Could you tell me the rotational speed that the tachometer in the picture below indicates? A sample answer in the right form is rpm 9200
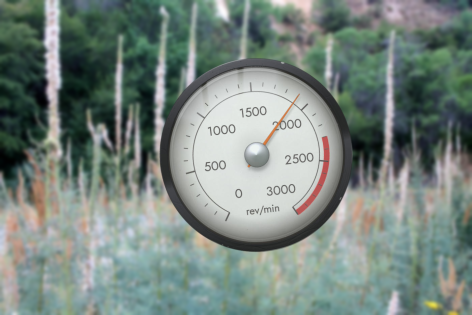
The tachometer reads rpm 1900
